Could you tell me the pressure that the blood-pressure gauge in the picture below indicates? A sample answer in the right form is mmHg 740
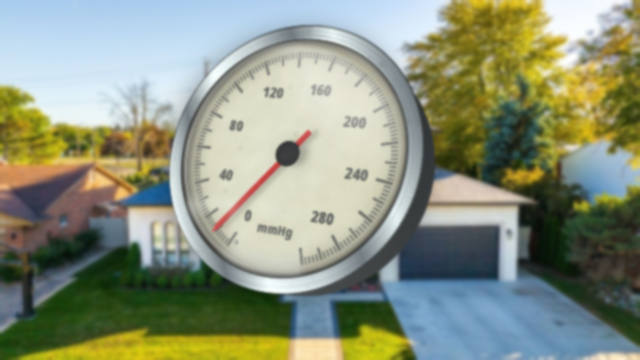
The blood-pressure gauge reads mmHg 10
